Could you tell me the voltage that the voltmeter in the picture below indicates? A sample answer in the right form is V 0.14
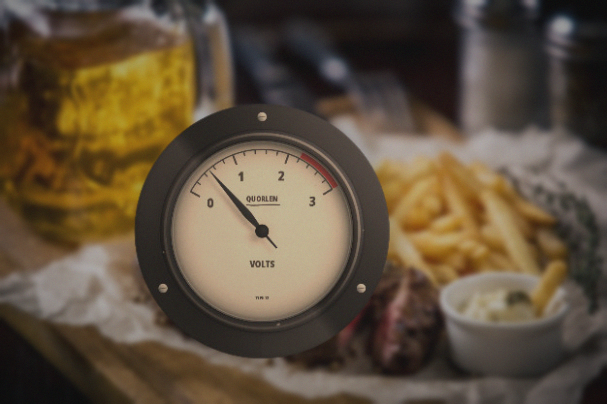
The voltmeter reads V 0.5
